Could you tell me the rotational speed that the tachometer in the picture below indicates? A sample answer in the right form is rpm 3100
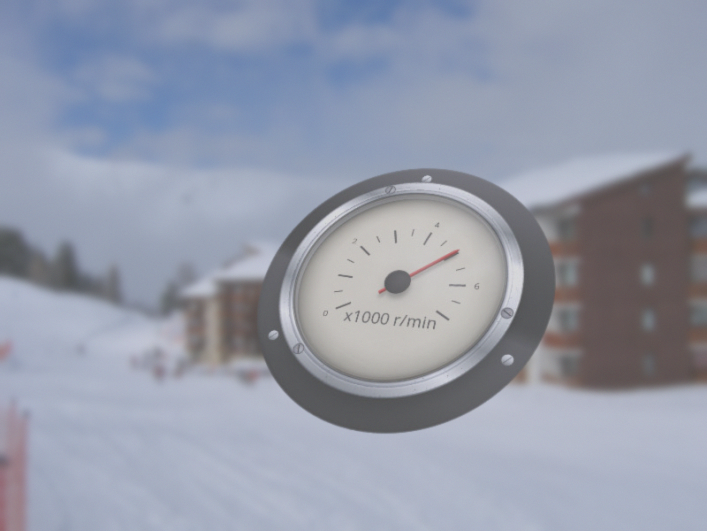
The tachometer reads rpm 5000
